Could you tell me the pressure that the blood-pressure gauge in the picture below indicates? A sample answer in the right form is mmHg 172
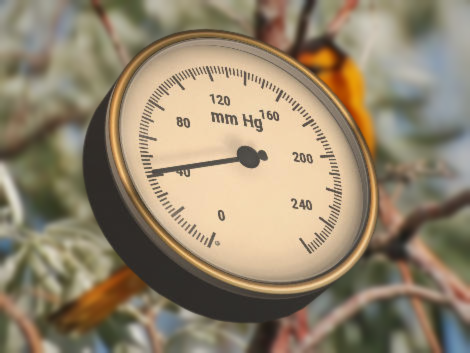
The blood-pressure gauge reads mmHg 40
